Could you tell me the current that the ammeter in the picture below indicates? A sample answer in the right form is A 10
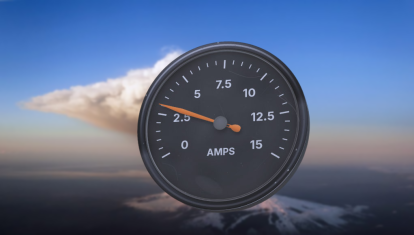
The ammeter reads A 3
